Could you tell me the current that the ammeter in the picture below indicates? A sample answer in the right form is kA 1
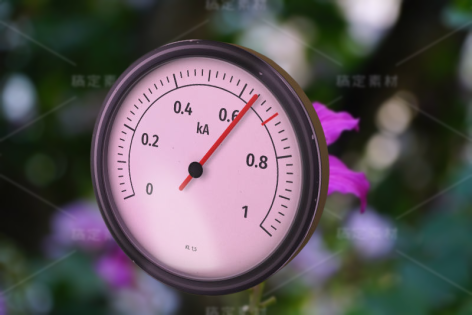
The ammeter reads kA 0.64
